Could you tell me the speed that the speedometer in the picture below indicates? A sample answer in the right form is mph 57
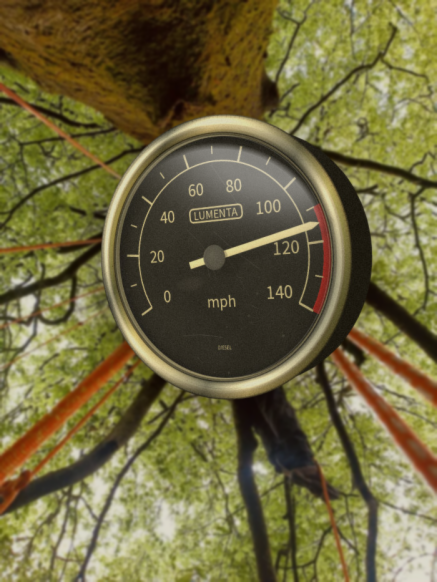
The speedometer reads mph 115
